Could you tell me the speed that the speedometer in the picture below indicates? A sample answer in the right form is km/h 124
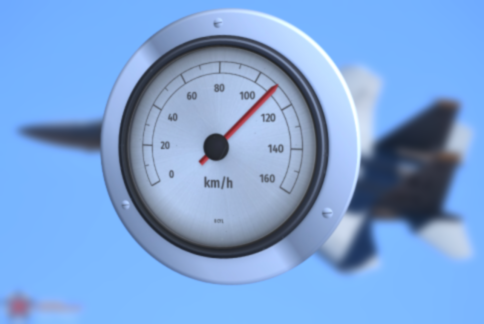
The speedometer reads km/h 110
